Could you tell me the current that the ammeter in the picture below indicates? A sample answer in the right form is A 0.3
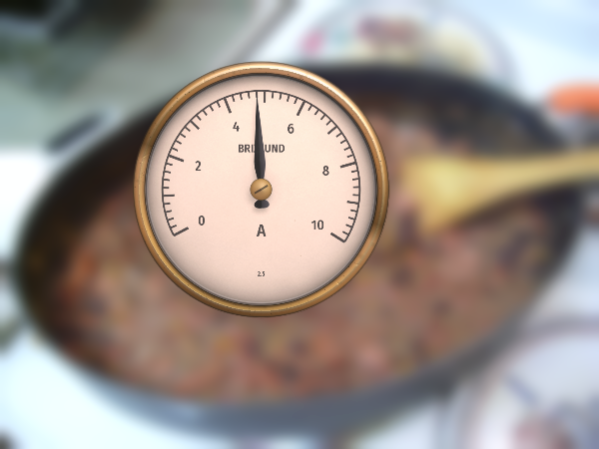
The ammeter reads A 4.8
